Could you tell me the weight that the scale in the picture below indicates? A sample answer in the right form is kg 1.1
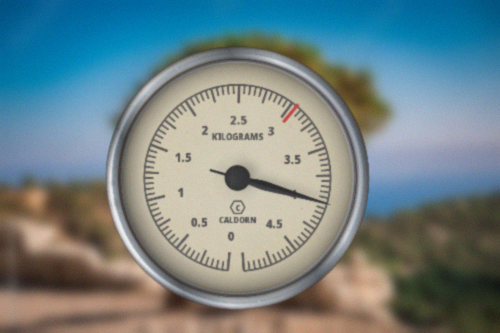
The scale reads kg 4
